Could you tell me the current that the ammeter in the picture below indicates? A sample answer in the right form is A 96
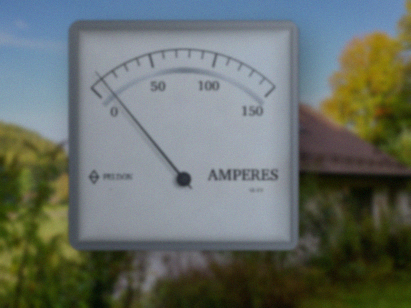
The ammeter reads A 10
